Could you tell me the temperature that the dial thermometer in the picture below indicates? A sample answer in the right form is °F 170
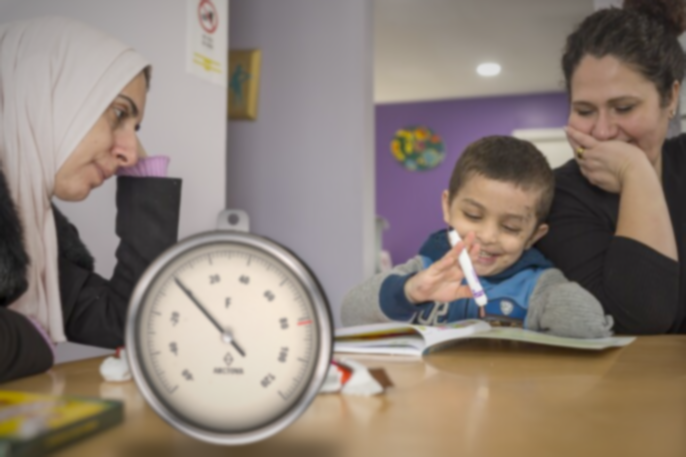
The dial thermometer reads °F 0
